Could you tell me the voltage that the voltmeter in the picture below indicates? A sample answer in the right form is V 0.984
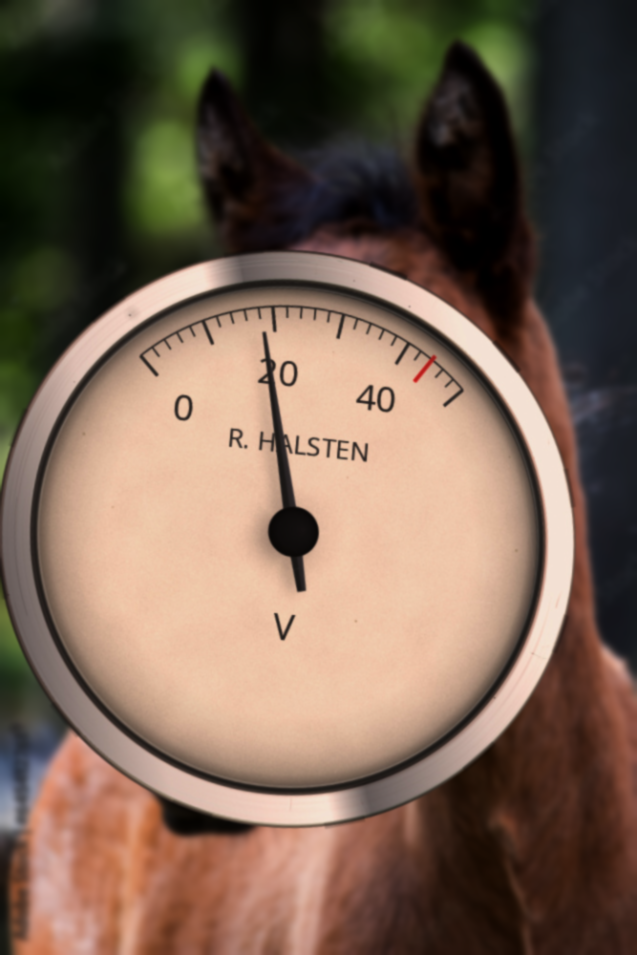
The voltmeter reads V 18
